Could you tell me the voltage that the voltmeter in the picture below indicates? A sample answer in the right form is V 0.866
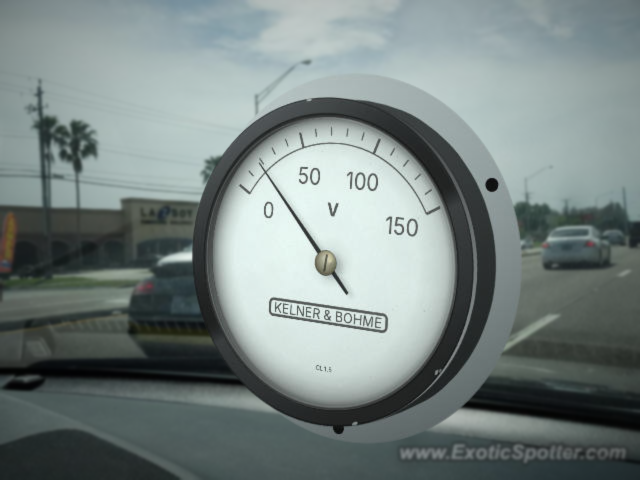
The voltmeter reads V 20
